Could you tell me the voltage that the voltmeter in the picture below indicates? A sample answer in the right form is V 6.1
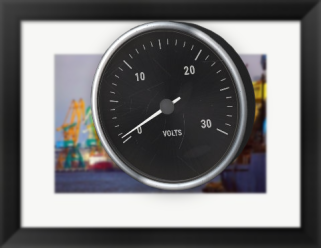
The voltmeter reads V 0.5
